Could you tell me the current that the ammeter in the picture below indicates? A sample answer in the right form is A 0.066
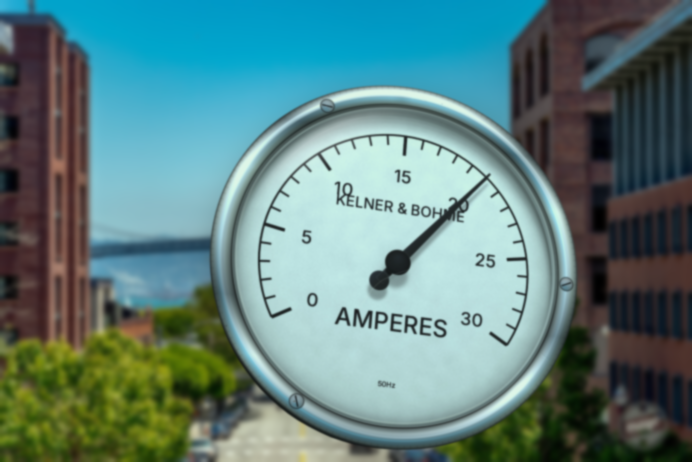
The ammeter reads A 20
